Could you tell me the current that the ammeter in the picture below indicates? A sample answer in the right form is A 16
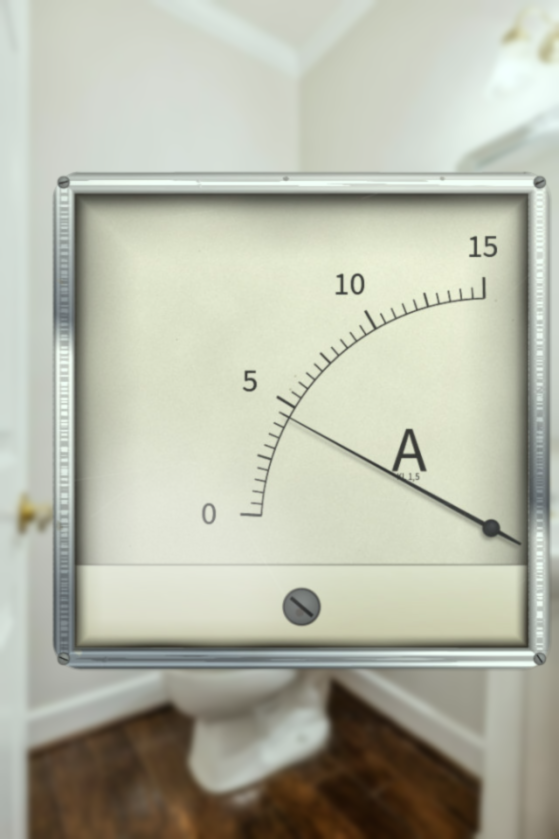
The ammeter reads A 4.5
